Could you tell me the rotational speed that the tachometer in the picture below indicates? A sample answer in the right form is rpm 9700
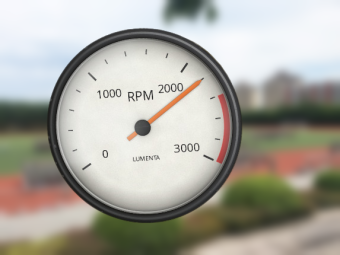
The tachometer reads rpm 2200
